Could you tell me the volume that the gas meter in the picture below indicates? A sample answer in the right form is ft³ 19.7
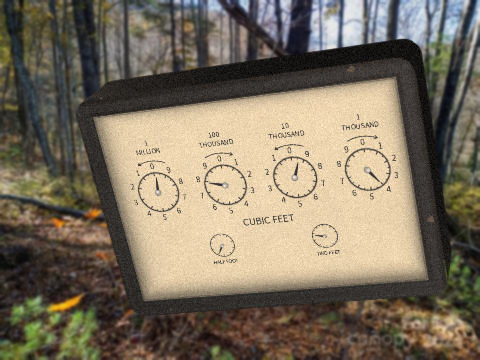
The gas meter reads ft³ 979400
